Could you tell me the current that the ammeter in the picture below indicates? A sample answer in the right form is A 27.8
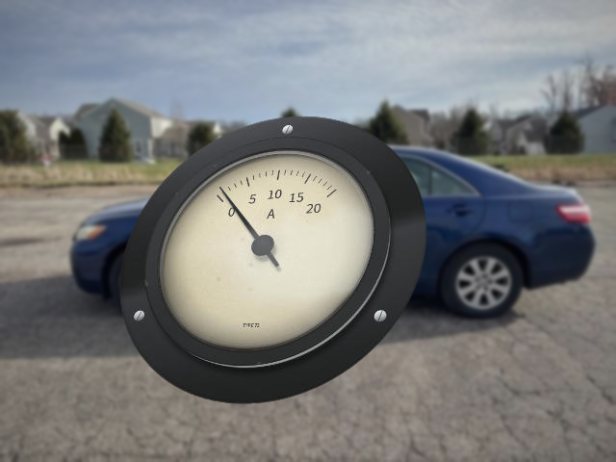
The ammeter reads A 1
